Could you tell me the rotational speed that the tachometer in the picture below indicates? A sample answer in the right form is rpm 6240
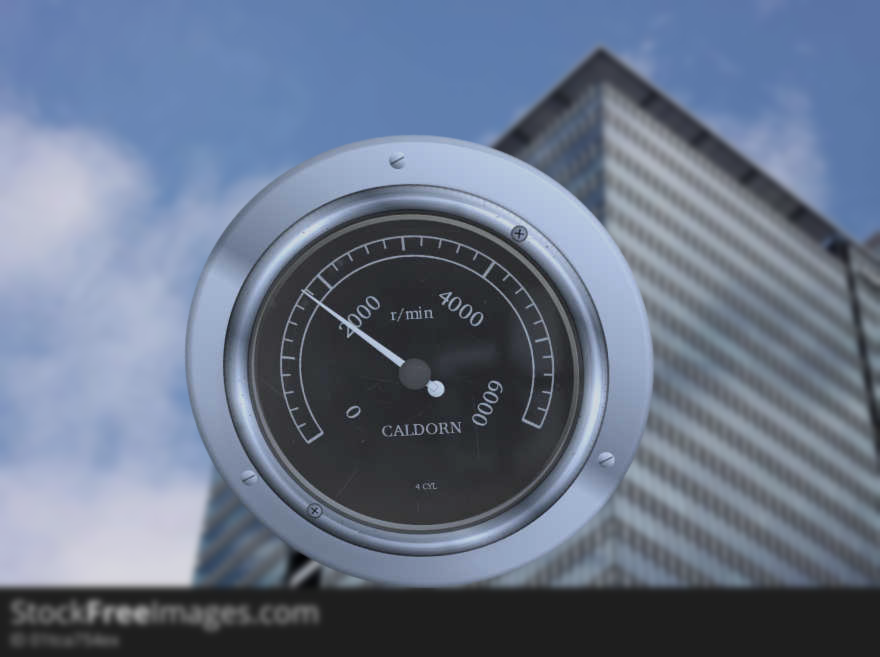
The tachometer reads rpm 1800
